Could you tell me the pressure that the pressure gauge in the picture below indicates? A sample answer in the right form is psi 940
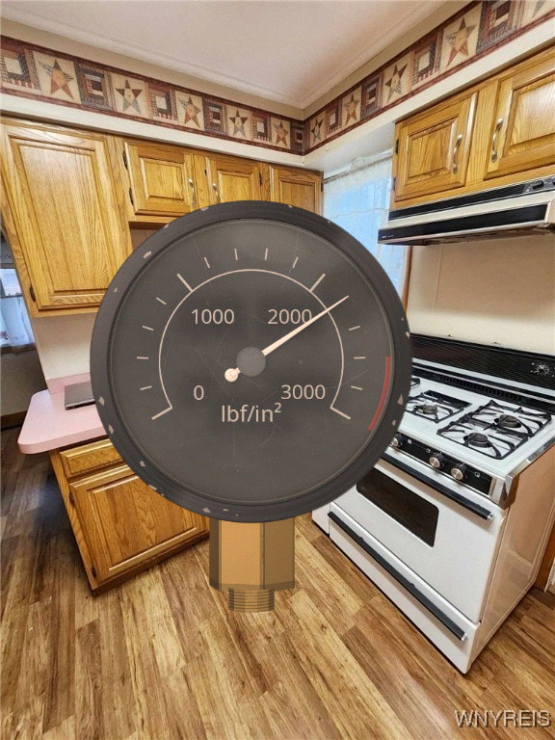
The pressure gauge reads psi 2200
